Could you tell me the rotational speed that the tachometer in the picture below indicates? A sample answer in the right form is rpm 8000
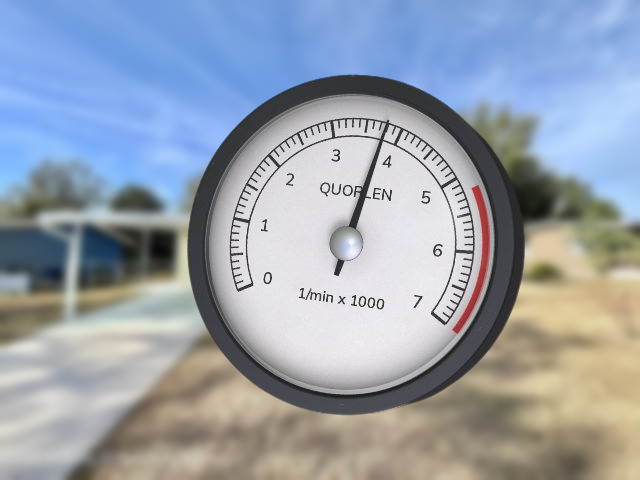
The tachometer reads rpm 3800
